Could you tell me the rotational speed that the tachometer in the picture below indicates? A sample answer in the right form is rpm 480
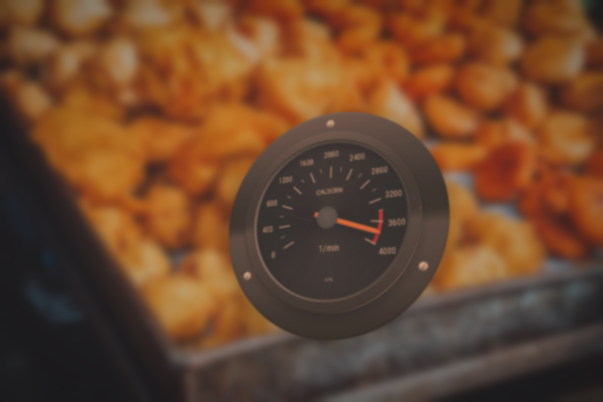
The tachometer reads rpm 3800
